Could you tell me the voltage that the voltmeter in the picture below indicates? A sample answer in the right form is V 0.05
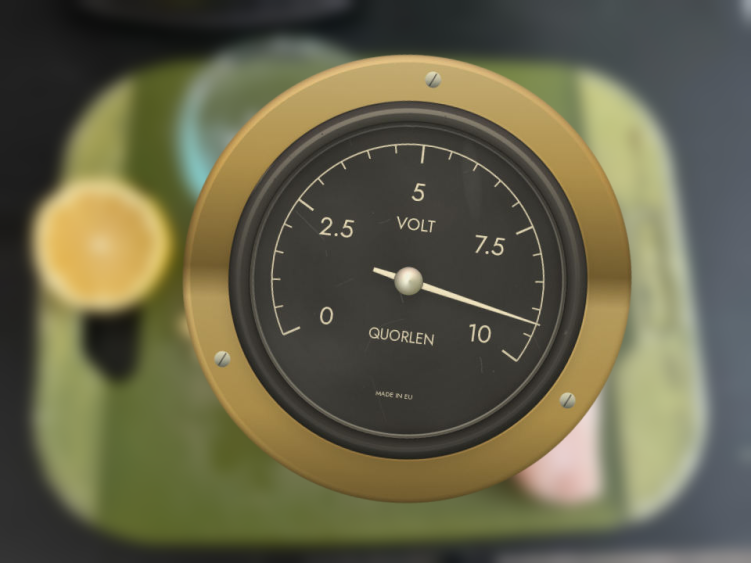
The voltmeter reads V 9.25
